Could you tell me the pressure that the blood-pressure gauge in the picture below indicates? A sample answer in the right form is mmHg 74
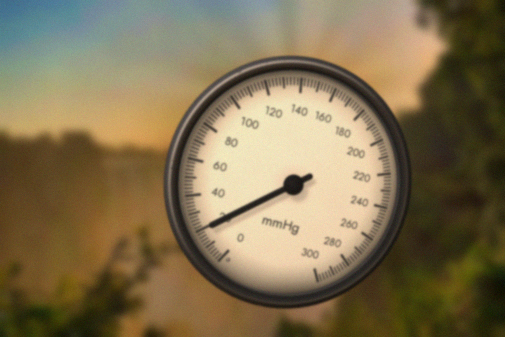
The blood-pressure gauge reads mmHg 20
